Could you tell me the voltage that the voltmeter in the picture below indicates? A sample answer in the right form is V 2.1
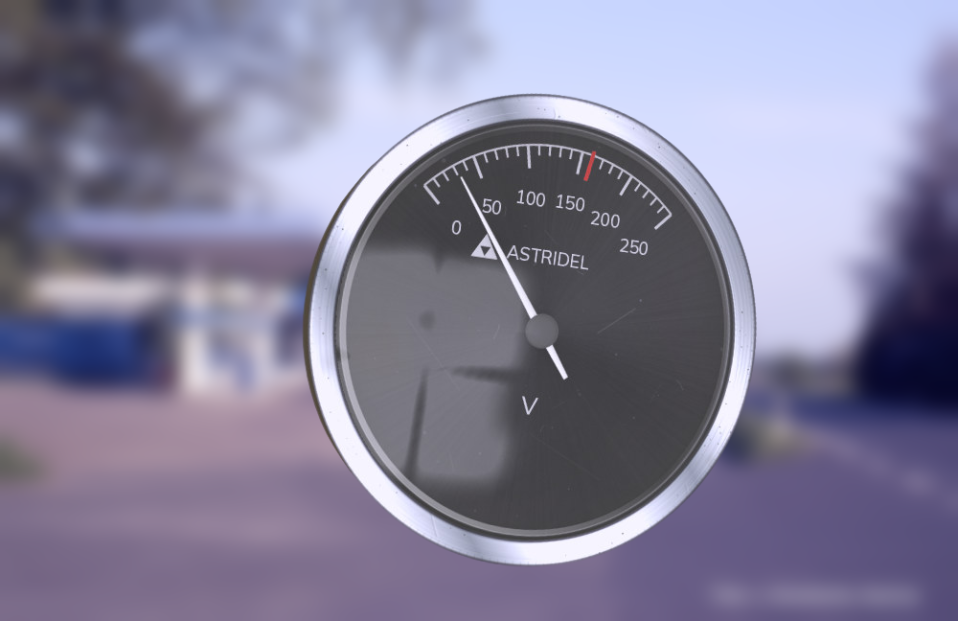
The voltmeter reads V 30
